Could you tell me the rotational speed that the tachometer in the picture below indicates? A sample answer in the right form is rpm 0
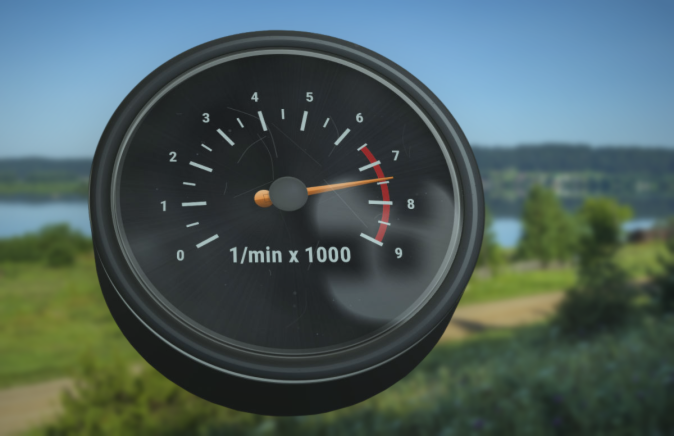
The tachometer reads rpm 7500
